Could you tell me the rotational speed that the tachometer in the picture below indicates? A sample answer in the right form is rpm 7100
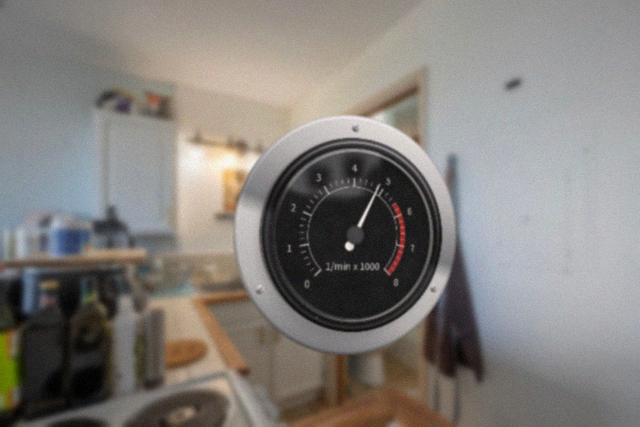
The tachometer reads rpm 4800
